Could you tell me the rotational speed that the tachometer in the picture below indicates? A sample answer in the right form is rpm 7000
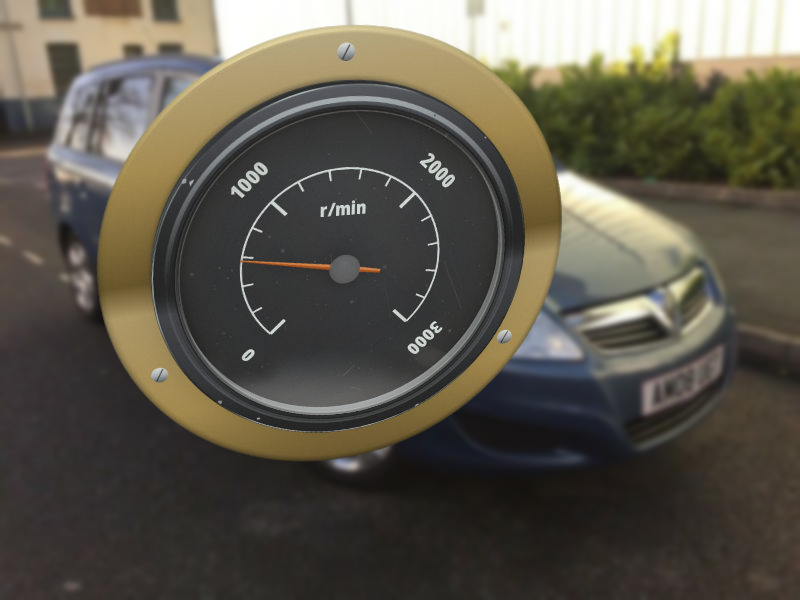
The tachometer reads rpm 600
